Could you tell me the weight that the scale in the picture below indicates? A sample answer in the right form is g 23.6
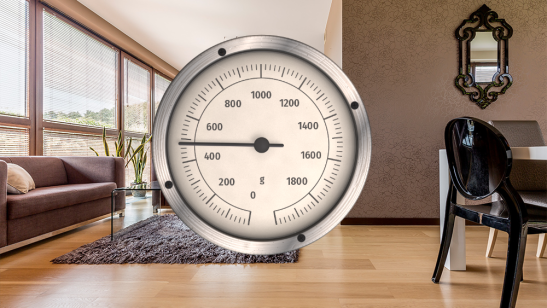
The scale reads g 480
